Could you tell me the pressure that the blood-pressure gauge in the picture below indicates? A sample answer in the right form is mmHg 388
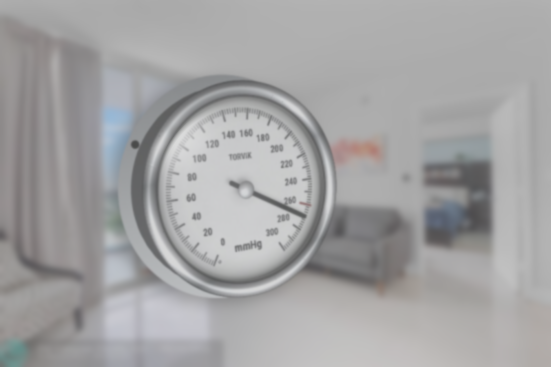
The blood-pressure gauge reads mmHg 270
